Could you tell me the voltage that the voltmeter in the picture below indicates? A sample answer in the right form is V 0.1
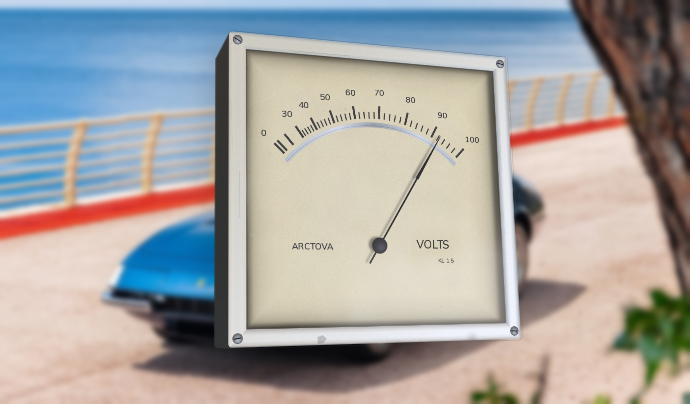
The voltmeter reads V 92
